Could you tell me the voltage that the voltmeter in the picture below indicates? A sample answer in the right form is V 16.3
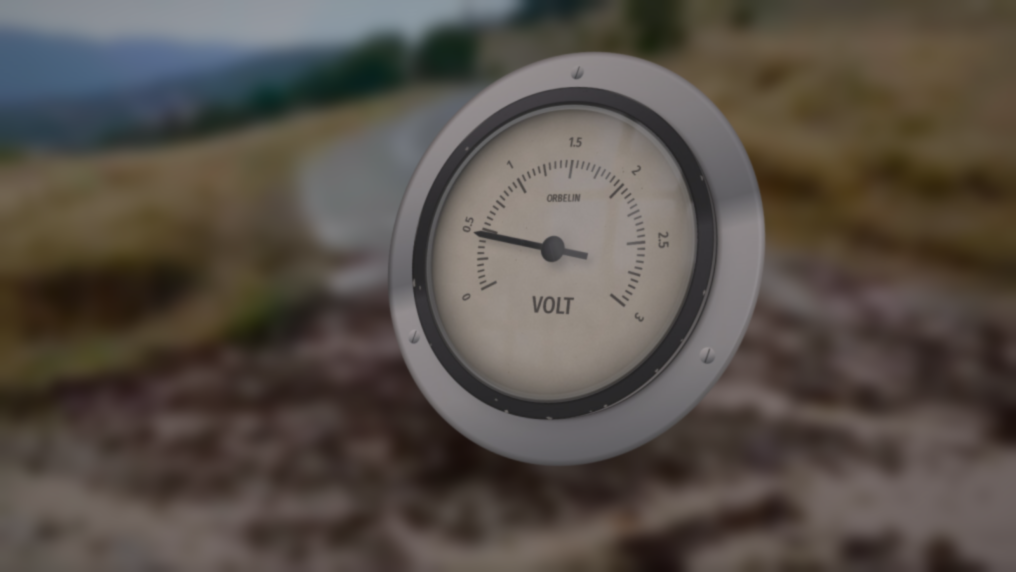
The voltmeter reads V 0.45
